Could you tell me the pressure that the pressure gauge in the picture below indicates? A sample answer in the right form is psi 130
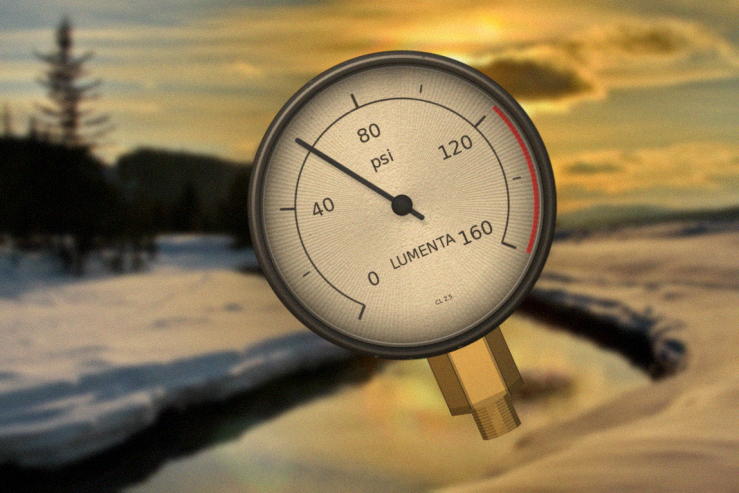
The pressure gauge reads psi 60
